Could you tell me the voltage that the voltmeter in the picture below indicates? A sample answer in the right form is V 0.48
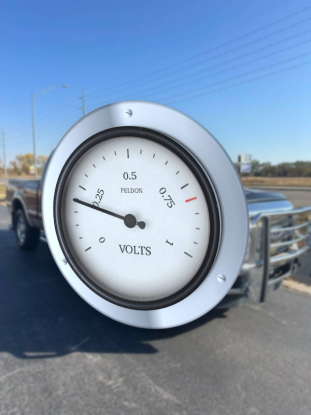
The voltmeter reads V 0.2
